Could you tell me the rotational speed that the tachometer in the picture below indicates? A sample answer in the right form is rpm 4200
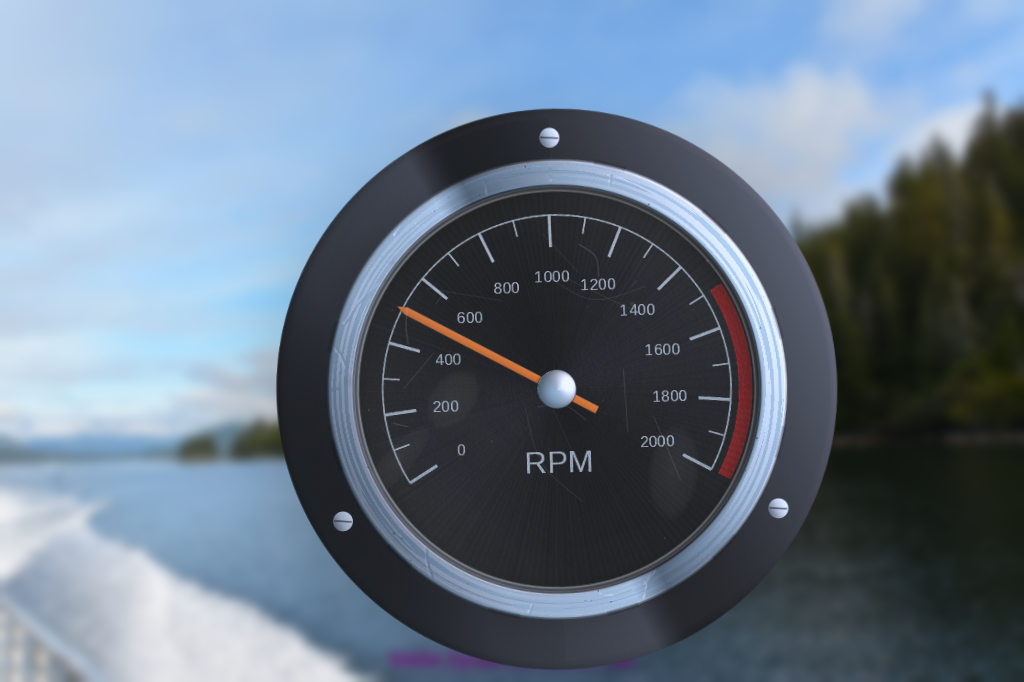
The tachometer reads rpm 500
